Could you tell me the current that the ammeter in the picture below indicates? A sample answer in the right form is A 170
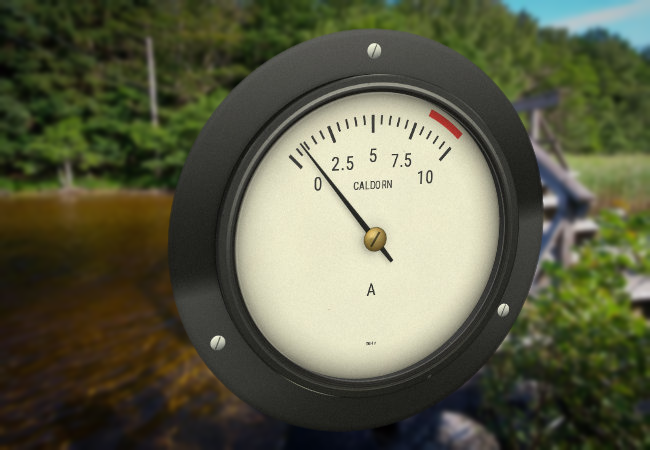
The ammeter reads A 0.75
